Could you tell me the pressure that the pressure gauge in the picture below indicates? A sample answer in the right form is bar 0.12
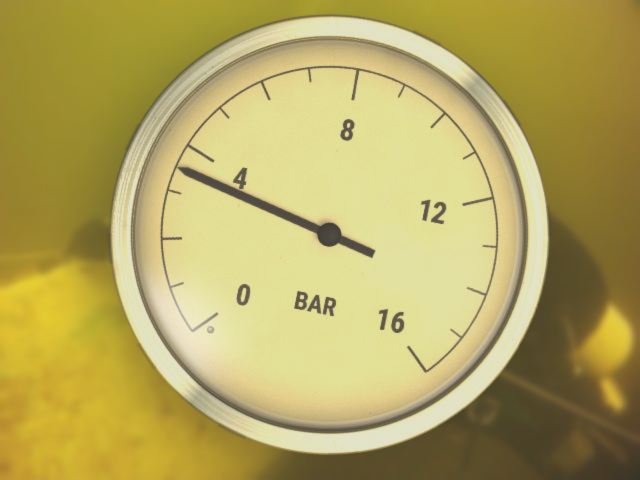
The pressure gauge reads bar 3.5
